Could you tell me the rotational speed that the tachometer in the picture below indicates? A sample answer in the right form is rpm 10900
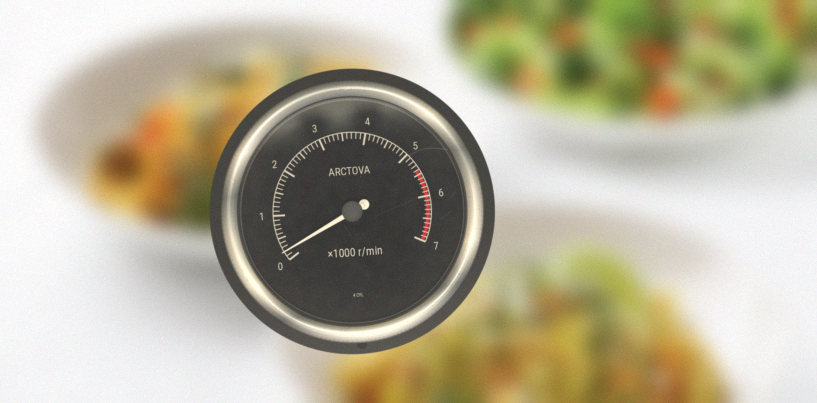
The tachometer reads rpm 200
